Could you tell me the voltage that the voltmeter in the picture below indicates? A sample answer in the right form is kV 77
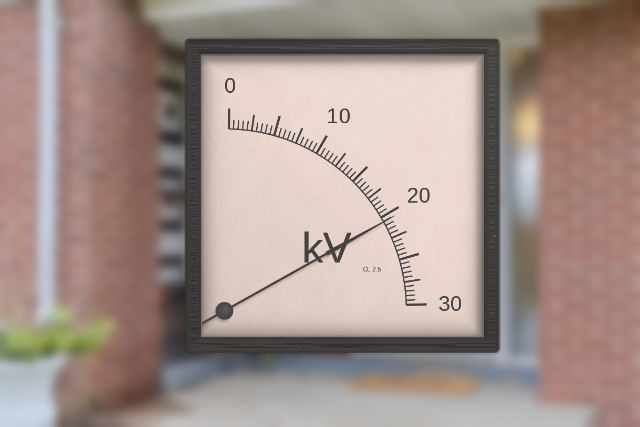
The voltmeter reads kV 20.5
